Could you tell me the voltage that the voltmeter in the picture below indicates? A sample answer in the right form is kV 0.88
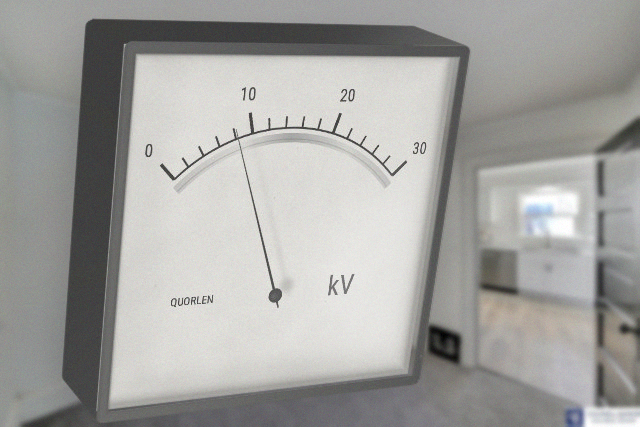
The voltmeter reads kV 8
